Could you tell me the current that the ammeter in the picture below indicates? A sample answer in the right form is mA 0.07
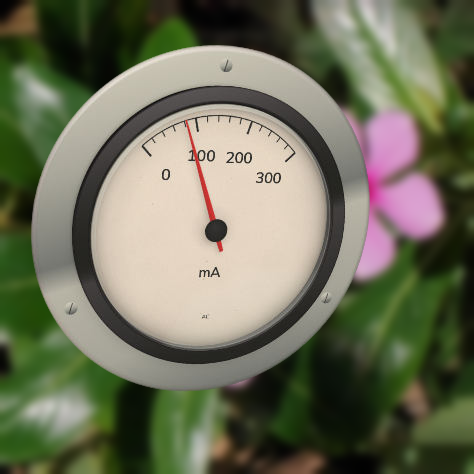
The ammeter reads mA 80
